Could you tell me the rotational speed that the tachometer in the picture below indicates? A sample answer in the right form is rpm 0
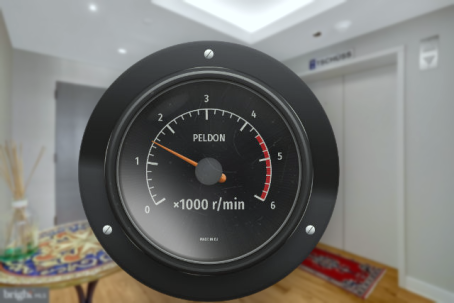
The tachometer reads rpm 1500
